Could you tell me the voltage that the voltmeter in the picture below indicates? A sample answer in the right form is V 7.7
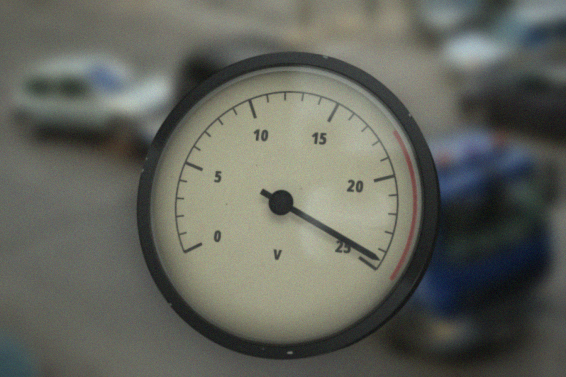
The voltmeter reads V 24.5
